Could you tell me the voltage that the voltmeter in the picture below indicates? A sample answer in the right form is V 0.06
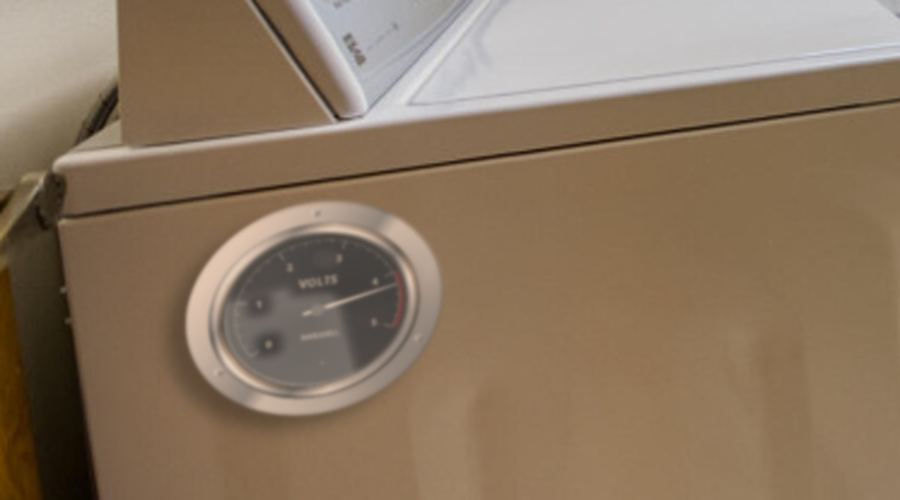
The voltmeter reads V 4.2
